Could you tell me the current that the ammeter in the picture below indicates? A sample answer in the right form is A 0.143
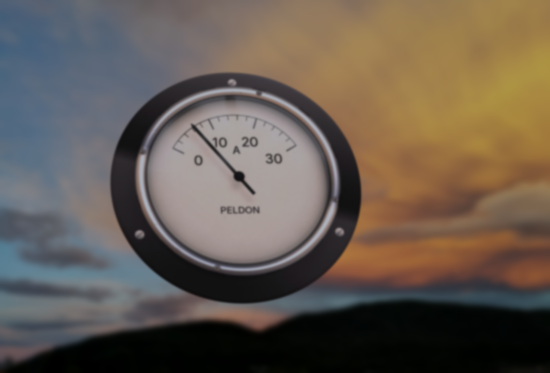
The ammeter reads A 6
